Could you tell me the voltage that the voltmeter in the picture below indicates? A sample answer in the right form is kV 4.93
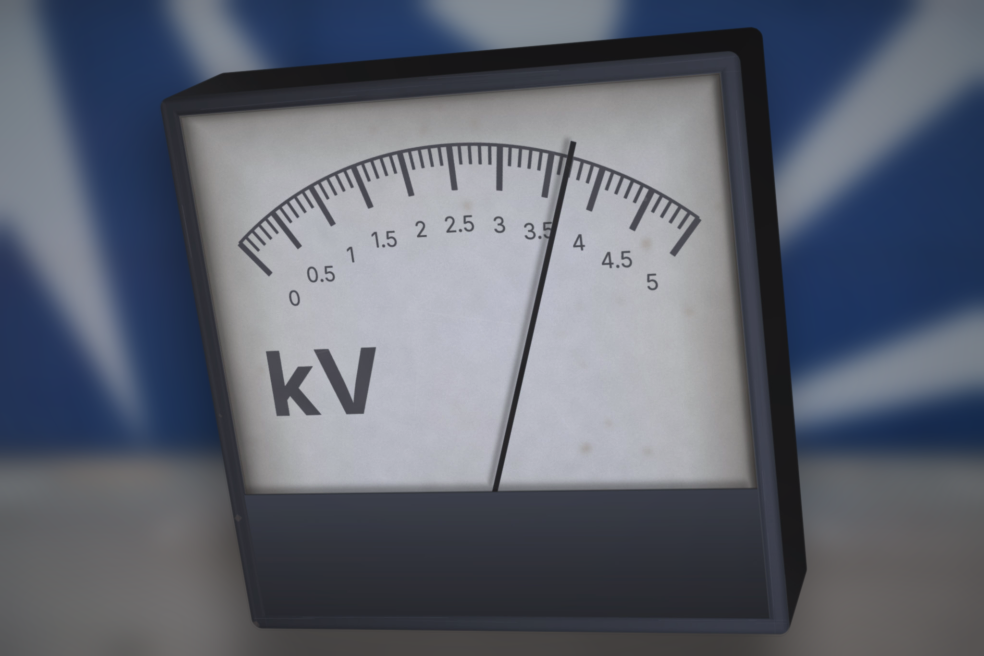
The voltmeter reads kV 3.7
